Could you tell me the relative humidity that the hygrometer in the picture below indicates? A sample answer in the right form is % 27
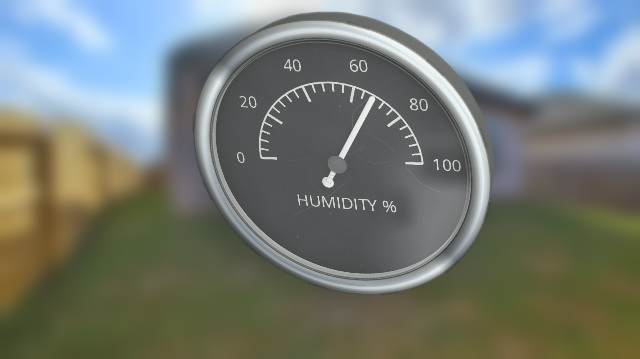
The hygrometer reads % 68
